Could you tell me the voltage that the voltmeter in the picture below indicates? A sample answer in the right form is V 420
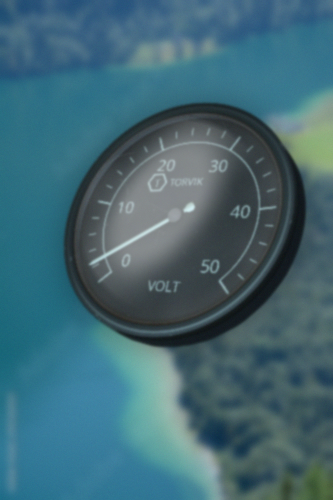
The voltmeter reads V 2
